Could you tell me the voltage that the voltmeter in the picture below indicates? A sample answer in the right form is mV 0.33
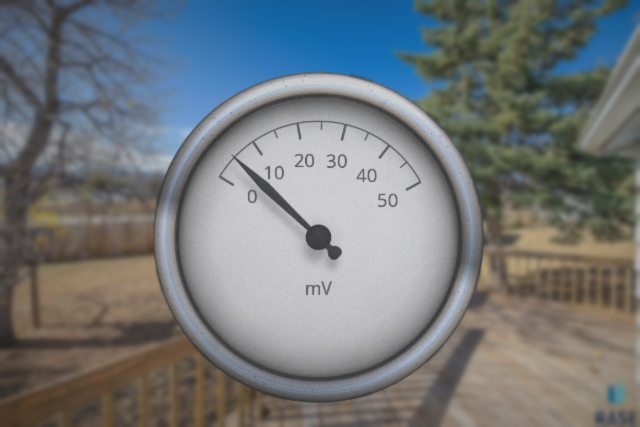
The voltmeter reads mV 5
